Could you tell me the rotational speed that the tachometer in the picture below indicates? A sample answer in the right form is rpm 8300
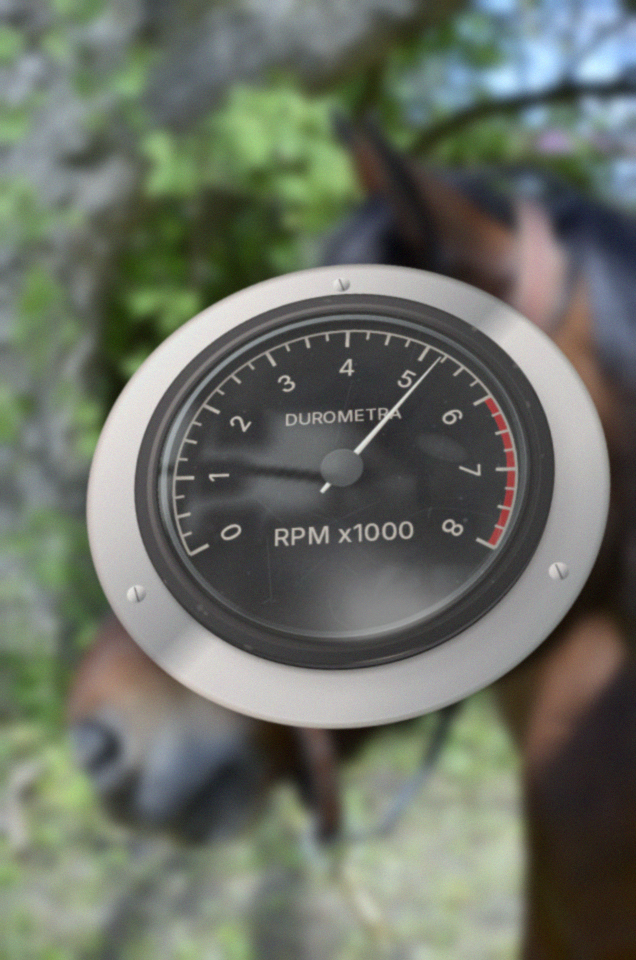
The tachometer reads rpm 5250
